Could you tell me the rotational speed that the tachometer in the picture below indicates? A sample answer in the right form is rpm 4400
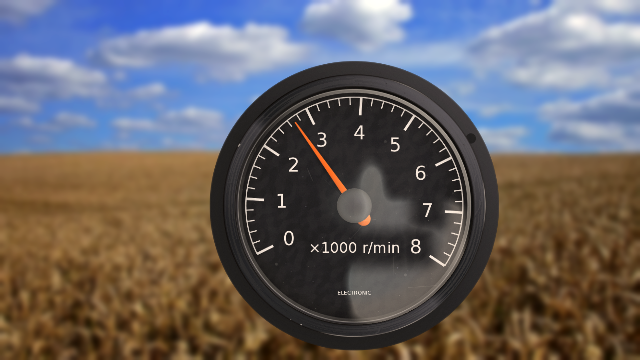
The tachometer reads rpm 2700
